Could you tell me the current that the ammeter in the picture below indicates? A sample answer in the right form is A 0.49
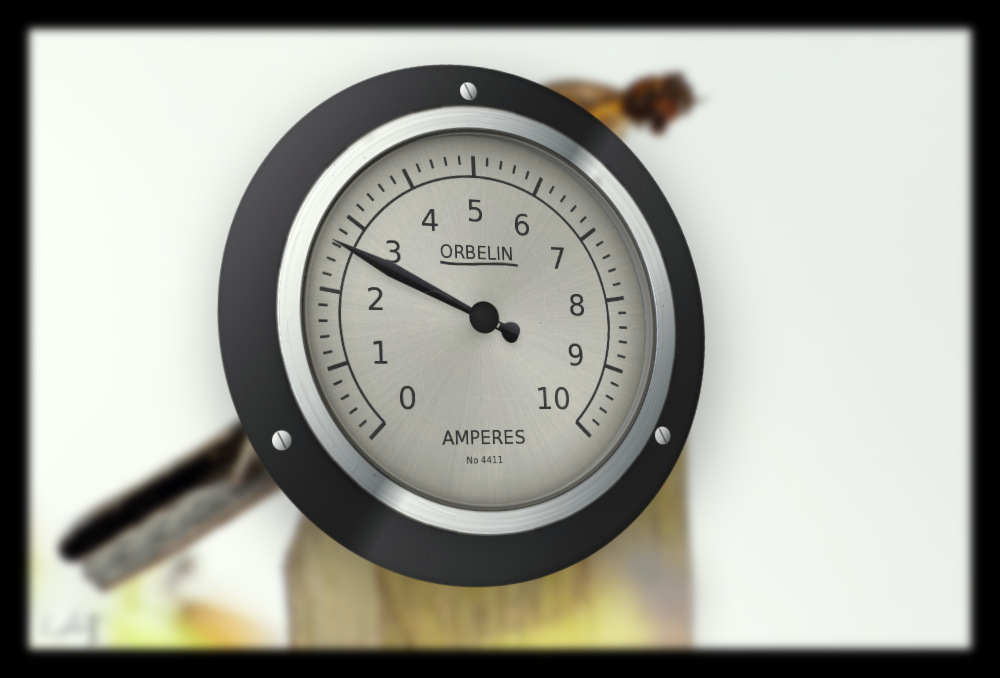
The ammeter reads A 2.6
